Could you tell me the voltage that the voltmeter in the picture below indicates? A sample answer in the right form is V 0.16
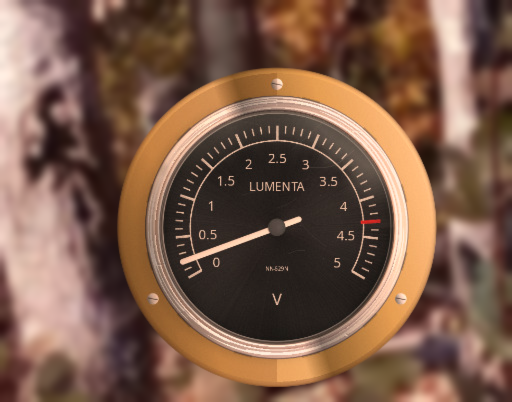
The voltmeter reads V 0.2
